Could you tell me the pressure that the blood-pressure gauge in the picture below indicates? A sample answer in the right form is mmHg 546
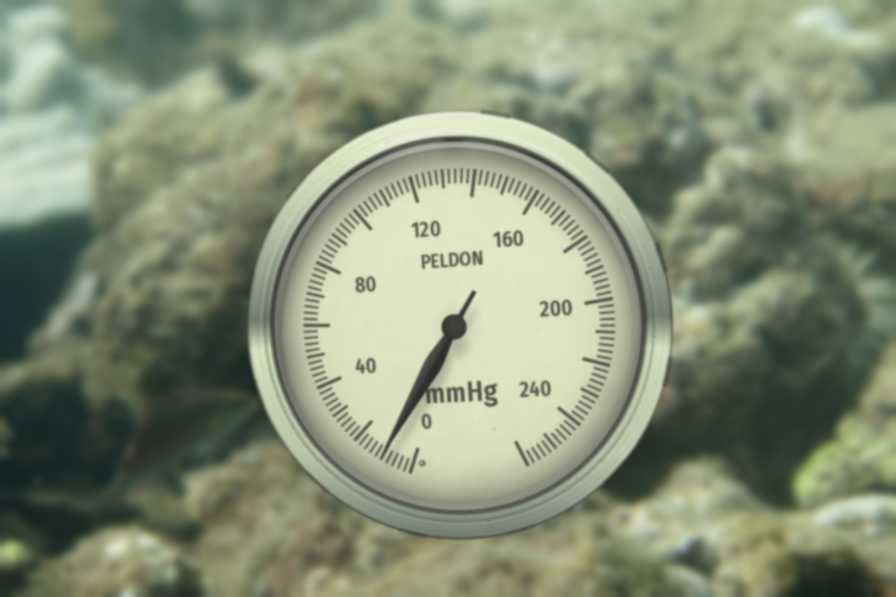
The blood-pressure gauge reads mmHg 10
